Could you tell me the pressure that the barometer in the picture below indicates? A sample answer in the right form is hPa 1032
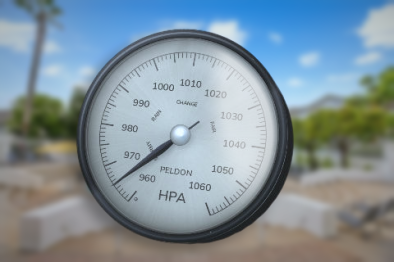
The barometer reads hPa 965
